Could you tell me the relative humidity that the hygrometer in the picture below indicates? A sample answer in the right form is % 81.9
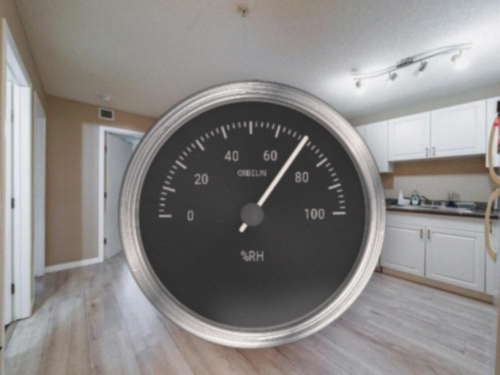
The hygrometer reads % 70
